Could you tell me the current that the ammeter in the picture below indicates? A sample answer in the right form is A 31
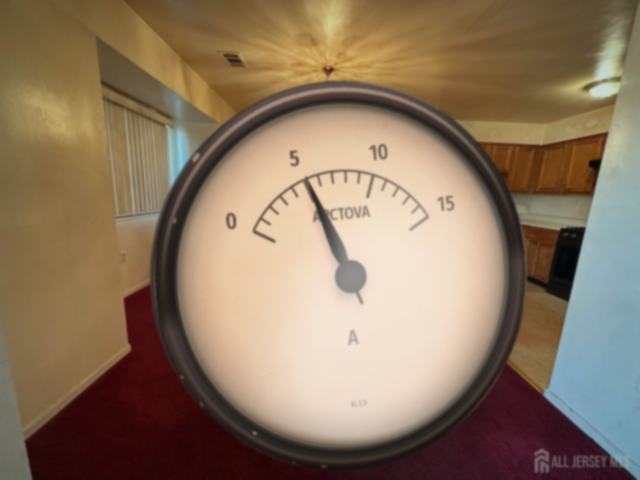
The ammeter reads A 5
